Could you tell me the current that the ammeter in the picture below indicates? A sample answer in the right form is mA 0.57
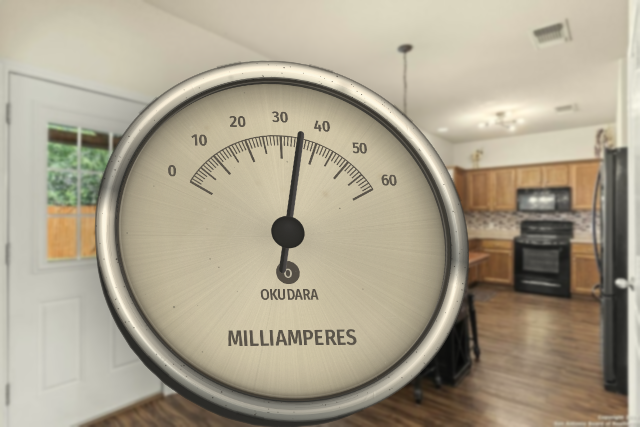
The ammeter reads mA 35
